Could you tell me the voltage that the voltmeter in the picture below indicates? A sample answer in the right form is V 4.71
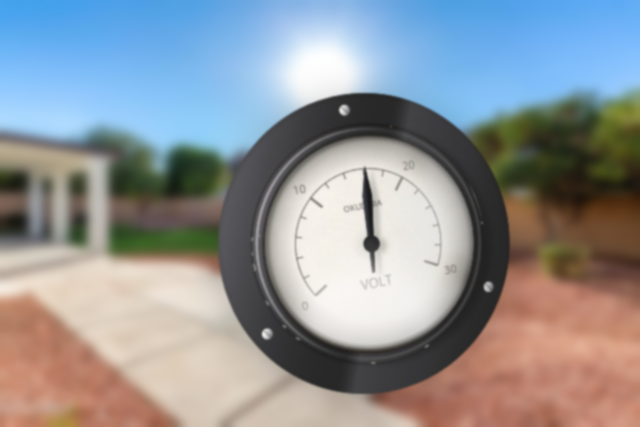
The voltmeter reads V 16
